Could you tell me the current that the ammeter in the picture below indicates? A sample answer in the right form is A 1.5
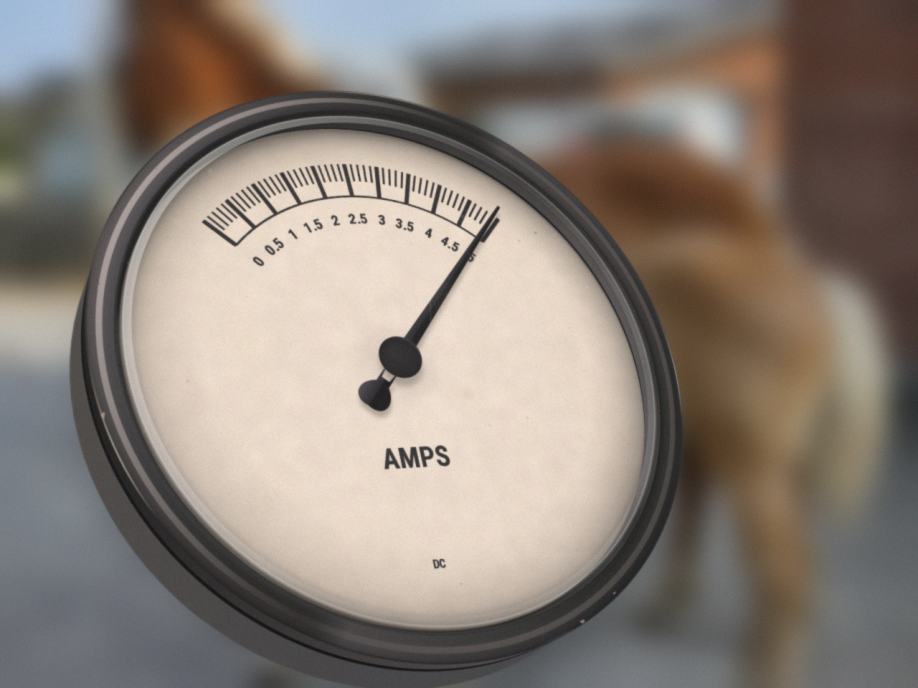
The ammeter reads A 4.9
